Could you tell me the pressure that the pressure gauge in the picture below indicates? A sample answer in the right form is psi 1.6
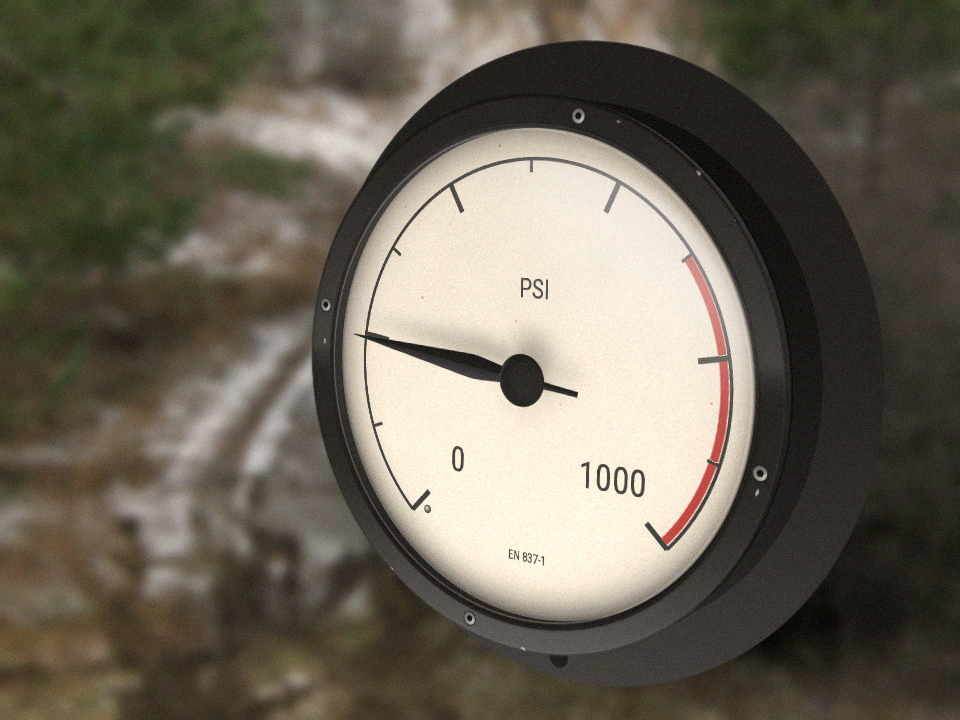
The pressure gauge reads psi 200
